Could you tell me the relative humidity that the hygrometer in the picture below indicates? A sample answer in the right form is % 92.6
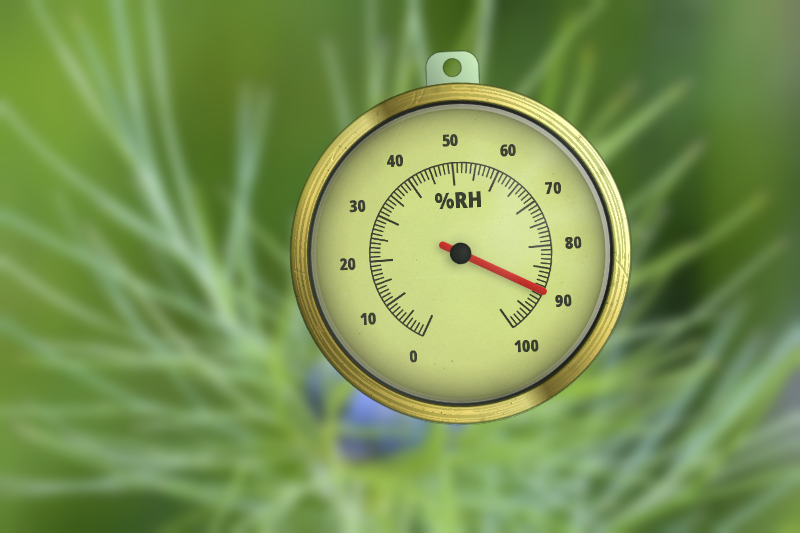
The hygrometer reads % 90
